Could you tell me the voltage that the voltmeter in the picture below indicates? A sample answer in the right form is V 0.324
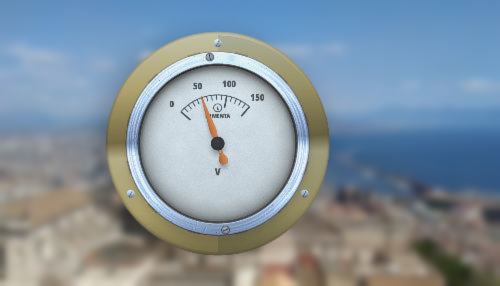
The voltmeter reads V 50
